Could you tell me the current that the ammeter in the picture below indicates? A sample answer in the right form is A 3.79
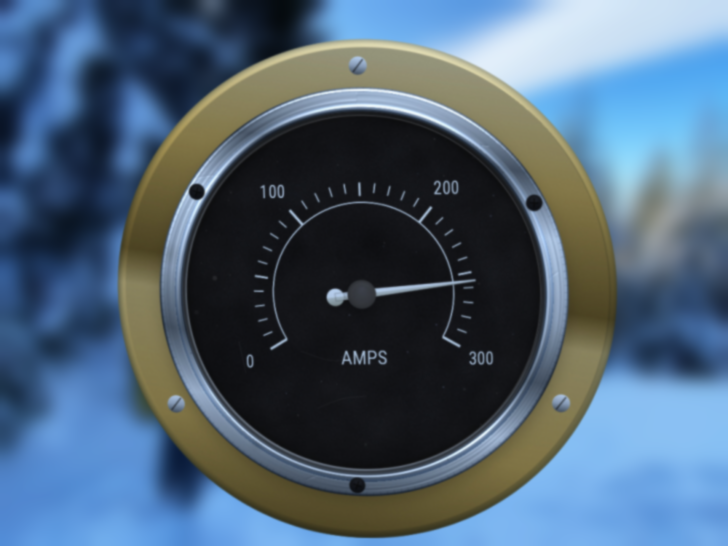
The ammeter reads A 255
